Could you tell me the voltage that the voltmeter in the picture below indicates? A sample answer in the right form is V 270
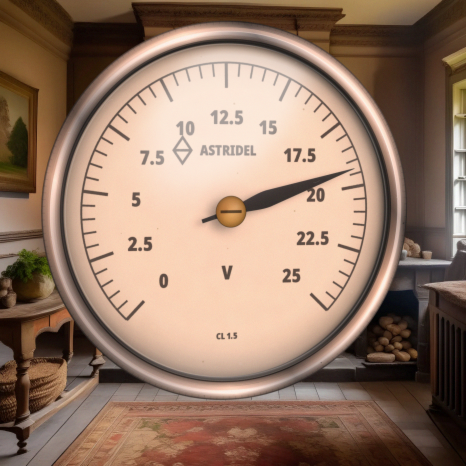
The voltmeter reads V 19.25
